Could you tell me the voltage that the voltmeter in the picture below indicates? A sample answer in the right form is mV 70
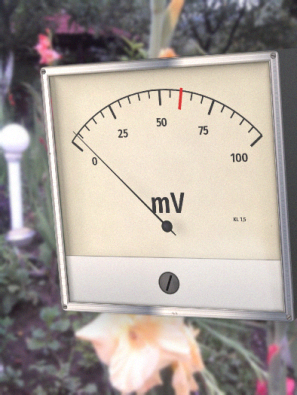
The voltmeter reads mV 5
